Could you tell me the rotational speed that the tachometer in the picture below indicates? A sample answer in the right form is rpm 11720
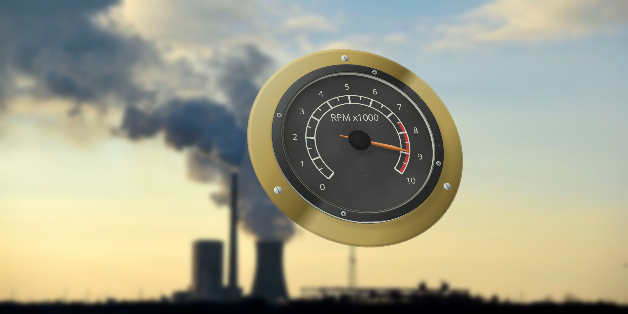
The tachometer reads rpm 9000
